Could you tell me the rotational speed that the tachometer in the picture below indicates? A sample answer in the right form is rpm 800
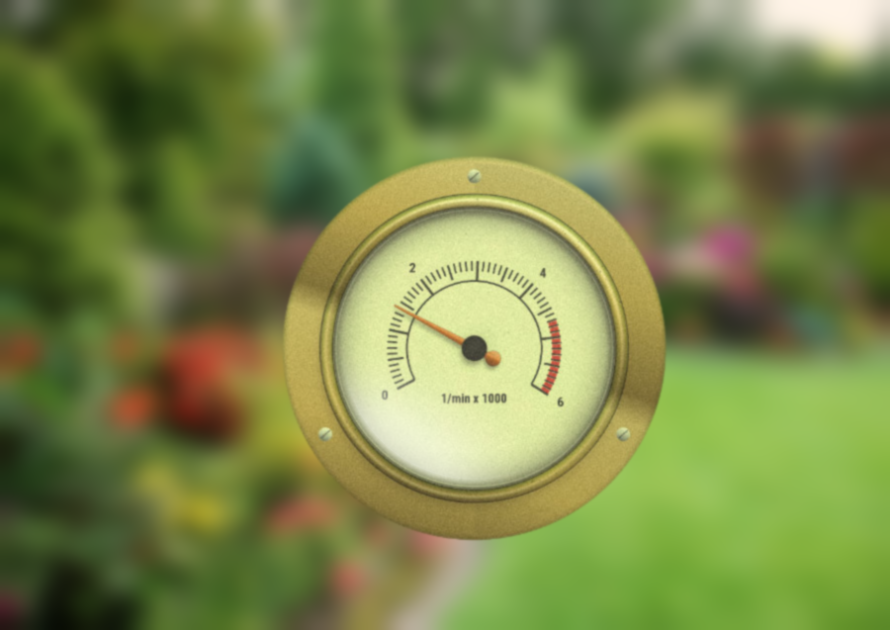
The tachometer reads rpm 1400
